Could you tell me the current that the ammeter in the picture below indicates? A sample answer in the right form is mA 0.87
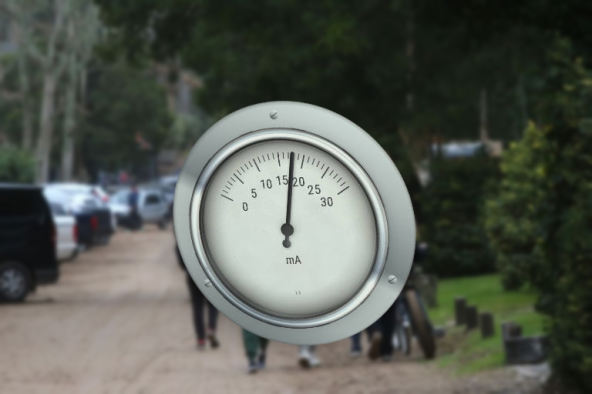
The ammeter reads mA 18
